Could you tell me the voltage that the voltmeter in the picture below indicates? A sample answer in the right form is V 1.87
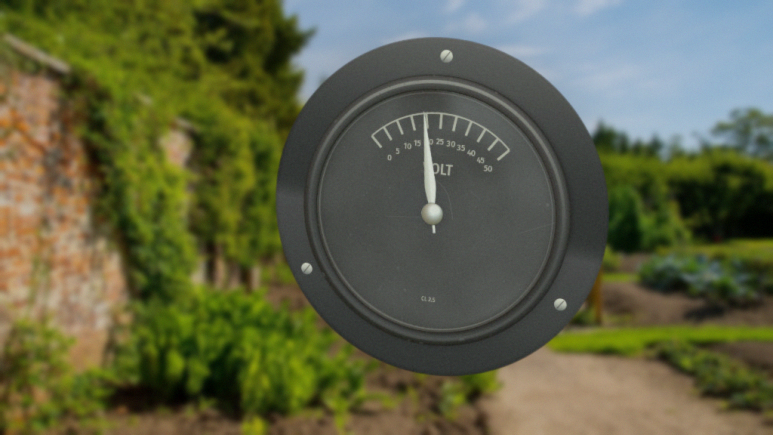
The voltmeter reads V 20
